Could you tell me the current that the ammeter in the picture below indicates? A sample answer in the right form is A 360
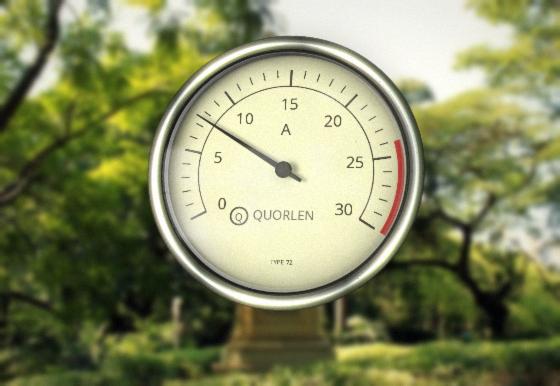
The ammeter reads A 7.5
